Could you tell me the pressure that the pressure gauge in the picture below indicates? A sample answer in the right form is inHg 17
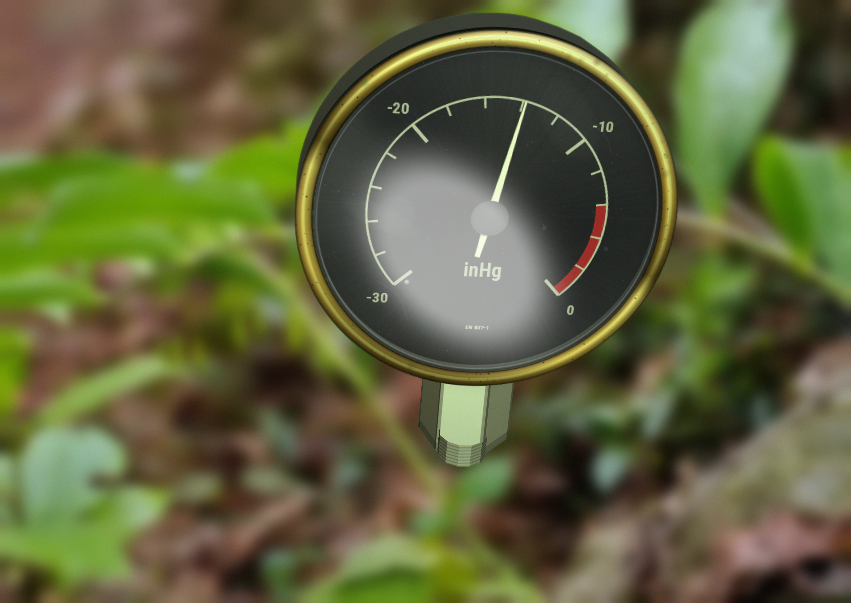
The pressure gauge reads inHg -14
